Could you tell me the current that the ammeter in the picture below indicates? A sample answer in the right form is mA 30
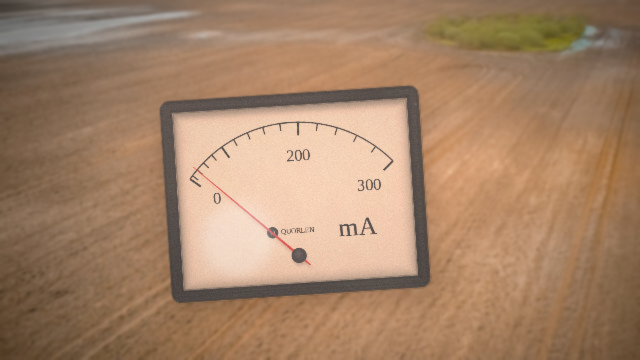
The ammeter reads mA 40
